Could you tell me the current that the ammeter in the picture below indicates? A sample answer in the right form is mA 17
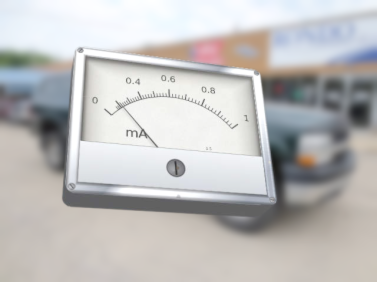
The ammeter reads mA 0.2
